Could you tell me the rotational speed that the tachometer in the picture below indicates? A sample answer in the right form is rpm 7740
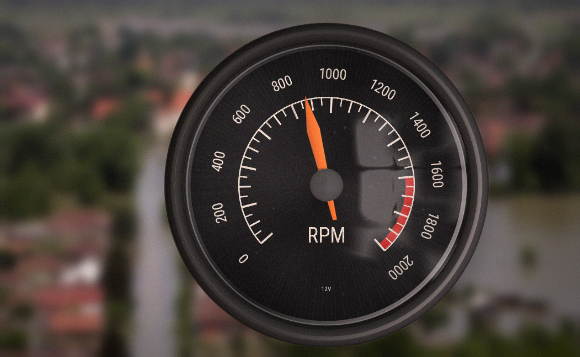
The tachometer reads rpm 875
